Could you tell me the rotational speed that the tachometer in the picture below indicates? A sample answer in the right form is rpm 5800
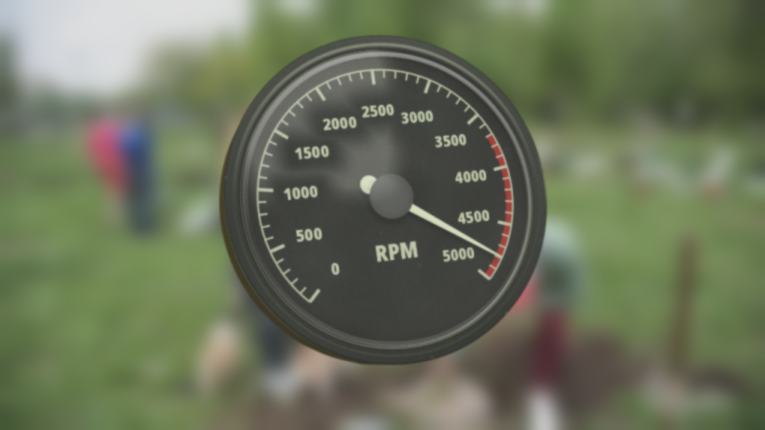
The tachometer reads rpm 4800
